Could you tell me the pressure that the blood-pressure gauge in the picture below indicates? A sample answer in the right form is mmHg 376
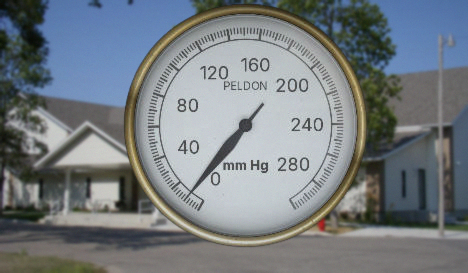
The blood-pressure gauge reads mmHg 10
